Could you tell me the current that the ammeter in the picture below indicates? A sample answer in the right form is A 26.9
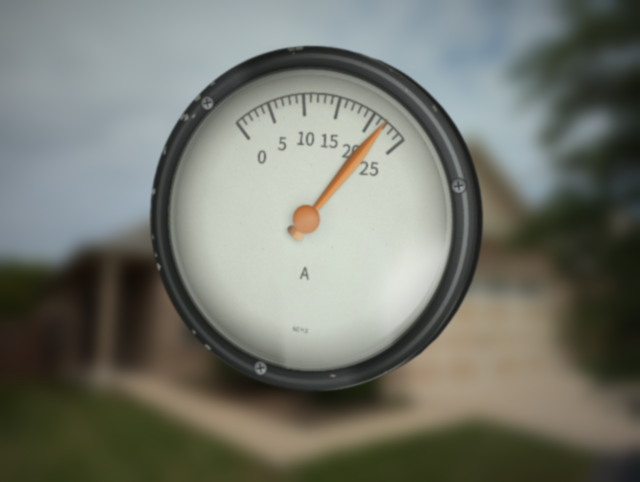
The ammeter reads A 22
